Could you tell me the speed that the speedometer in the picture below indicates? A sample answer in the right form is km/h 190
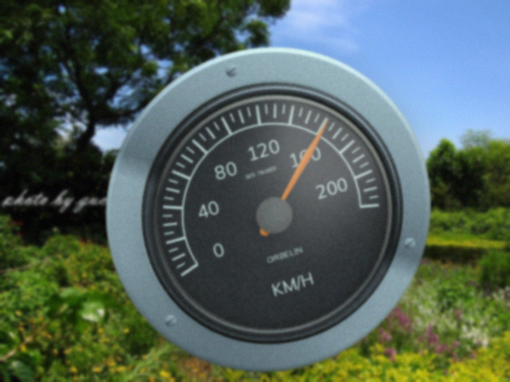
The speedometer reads km/h 160
